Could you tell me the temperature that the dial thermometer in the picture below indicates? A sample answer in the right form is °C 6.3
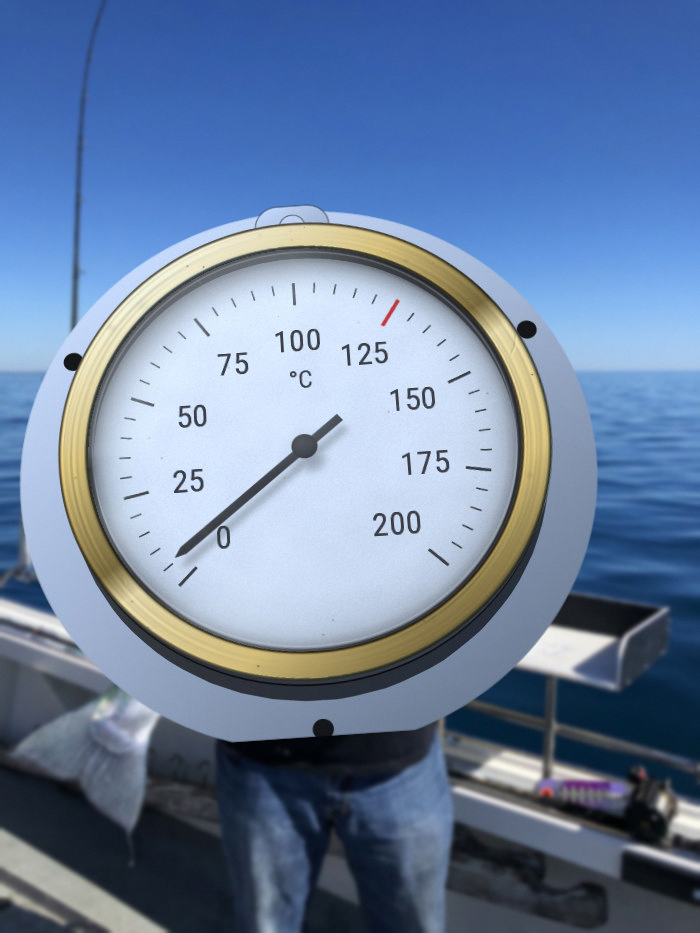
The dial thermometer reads °C 5
